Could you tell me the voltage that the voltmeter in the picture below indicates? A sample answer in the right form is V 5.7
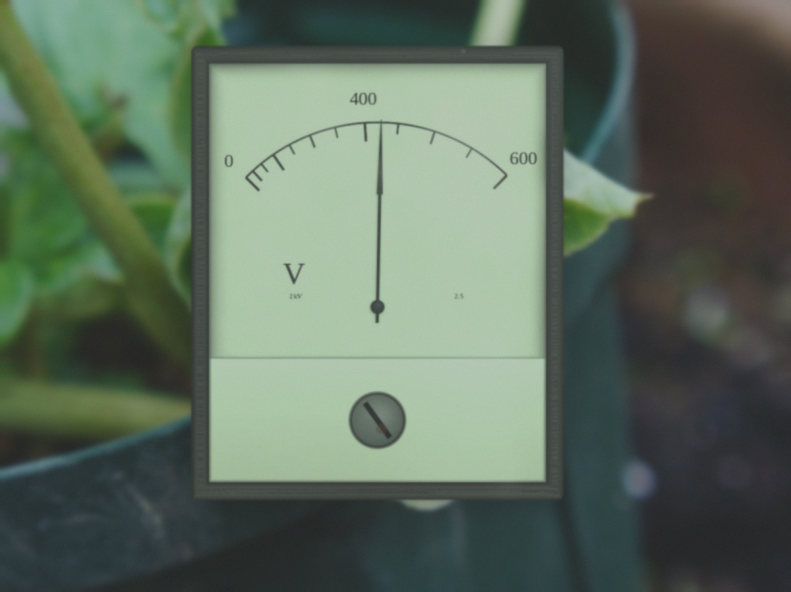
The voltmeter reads V 425
